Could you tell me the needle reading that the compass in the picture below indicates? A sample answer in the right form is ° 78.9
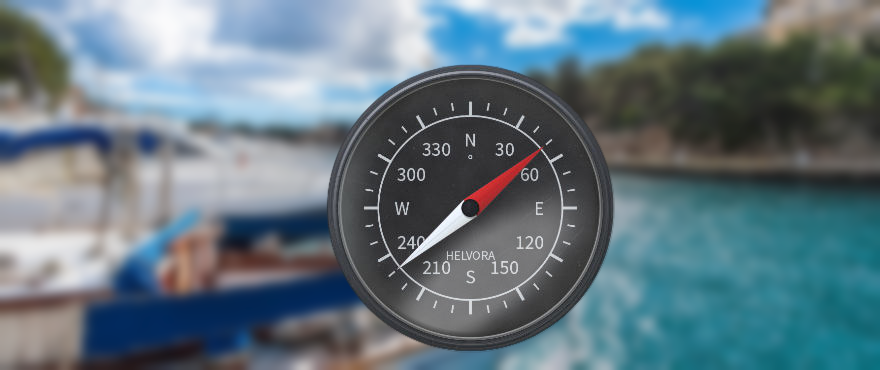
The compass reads ° 50
